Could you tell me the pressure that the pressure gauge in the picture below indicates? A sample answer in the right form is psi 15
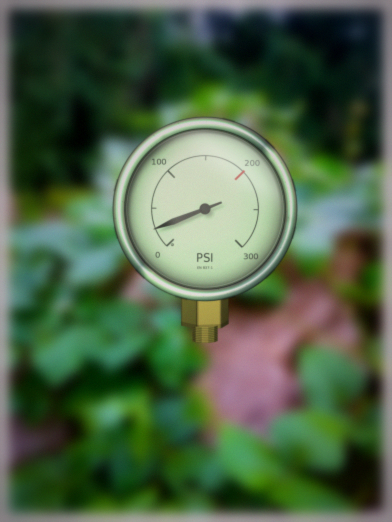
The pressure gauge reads psi 25
